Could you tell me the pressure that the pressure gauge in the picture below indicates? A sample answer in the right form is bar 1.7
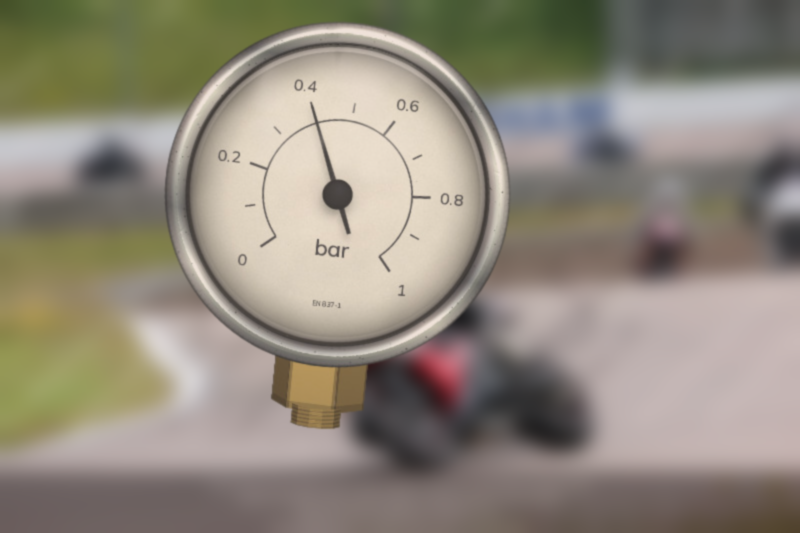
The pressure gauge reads bar 0.4
